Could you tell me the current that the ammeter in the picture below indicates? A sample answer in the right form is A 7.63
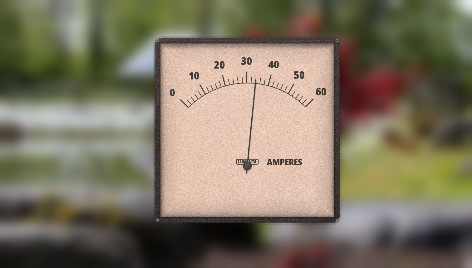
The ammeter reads A 34
